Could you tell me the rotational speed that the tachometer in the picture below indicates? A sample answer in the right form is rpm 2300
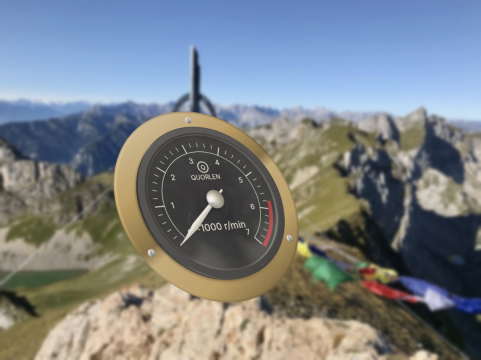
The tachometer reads rpm 0
